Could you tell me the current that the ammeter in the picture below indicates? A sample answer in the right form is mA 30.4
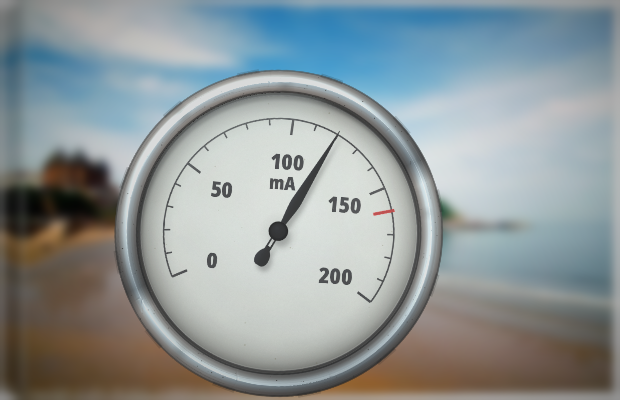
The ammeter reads mA 120
